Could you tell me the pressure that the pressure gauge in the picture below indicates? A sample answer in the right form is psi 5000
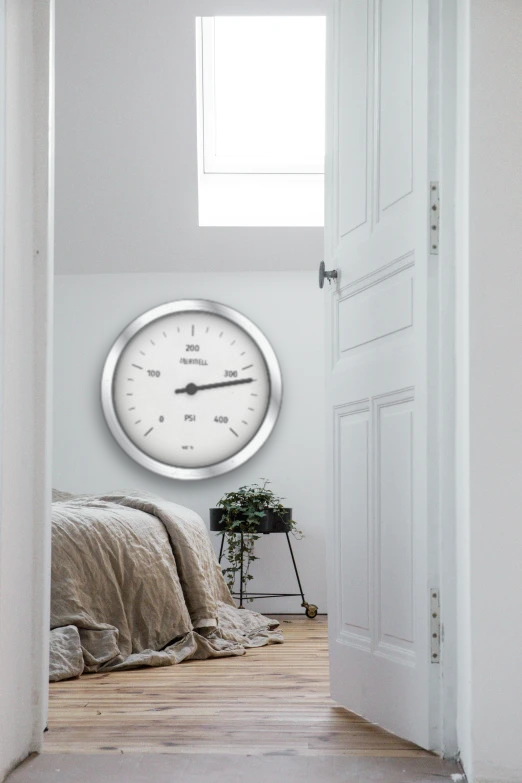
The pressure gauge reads psi 320
